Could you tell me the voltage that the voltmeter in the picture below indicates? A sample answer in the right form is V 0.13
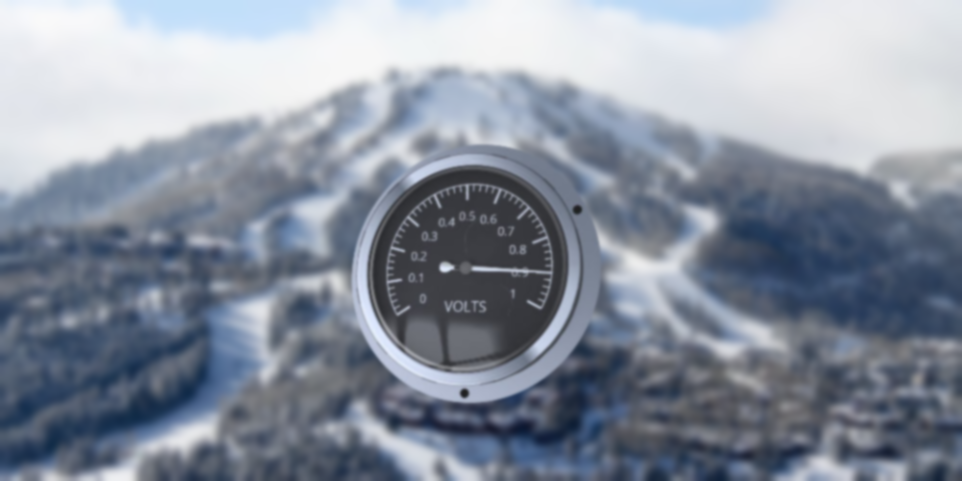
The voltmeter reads V 0.9
